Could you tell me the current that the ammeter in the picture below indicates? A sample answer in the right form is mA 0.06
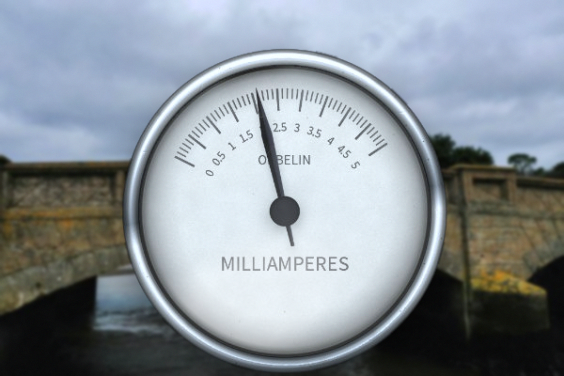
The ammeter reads mA 2.1
